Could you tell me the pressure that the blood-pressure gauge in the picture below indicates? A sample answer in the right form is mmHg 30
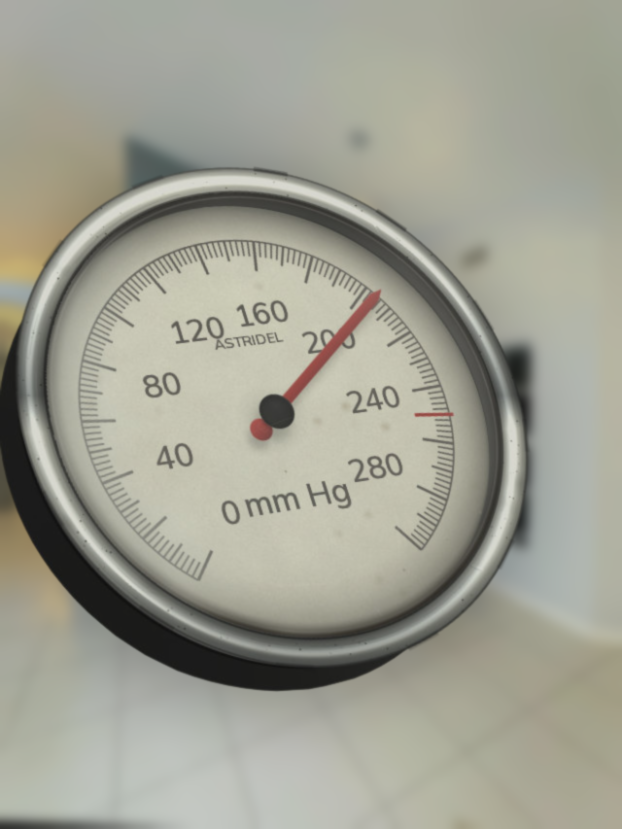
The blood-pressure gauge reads mmHg 204
